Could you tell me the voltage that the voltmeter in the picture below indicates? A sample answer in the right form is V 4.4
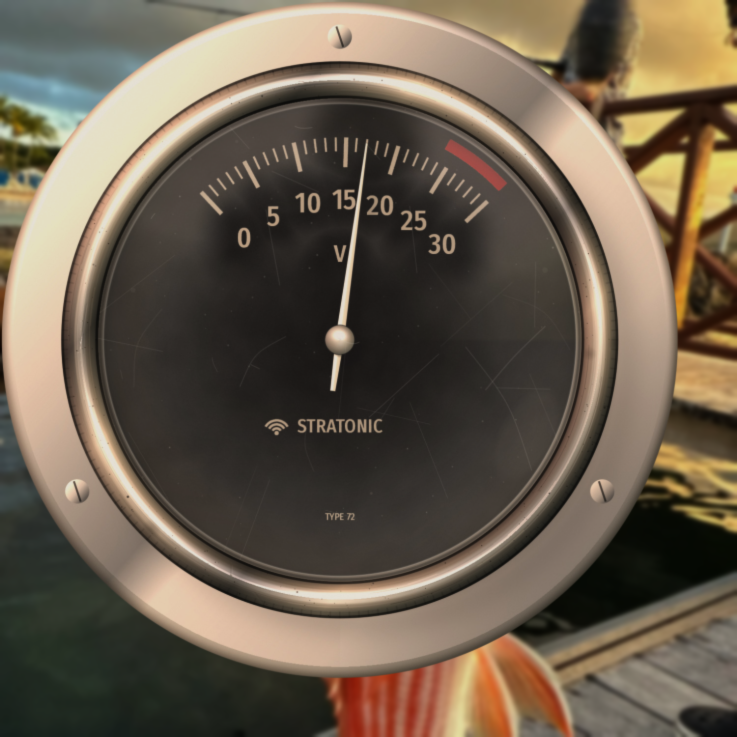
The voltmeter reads V 17
